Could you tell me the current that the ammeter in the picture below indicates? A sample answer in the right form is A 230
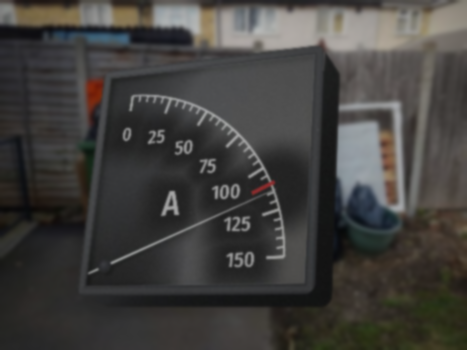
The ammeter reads A 115
